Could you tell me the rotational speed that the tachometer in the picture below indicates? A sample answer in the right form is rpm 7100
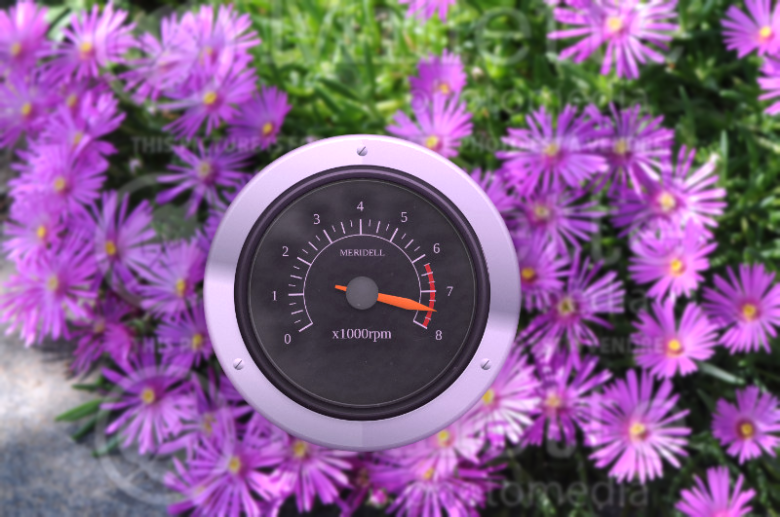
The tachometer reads rpm 7500
